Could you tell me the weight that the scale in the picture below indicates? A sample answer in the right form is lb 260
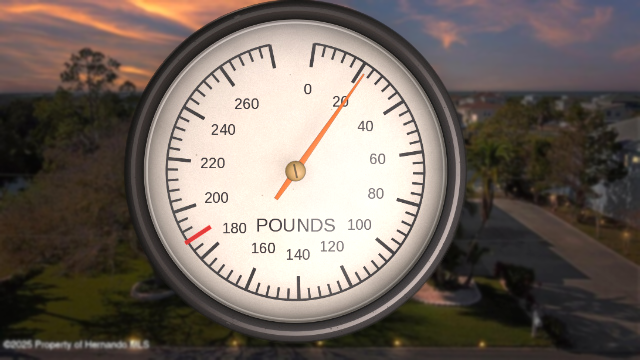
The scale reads lb 22
